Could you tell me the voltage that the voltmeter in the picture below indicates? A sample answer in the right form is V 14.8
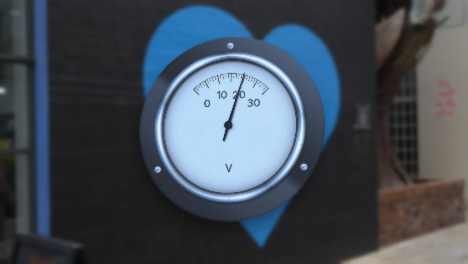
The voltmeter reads V 20
